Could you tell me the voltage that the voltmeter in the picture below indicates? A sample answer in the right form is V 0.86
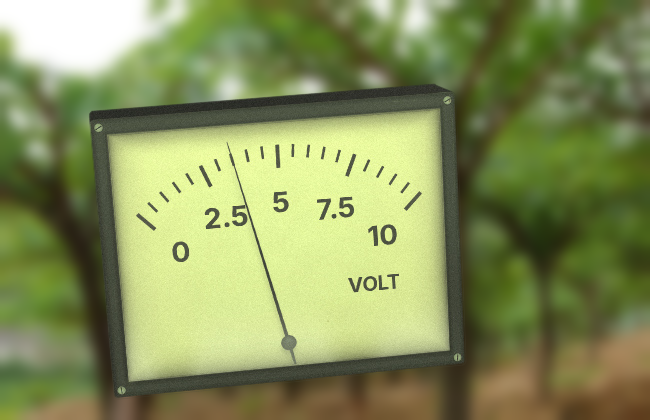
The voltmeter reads V 3.5
